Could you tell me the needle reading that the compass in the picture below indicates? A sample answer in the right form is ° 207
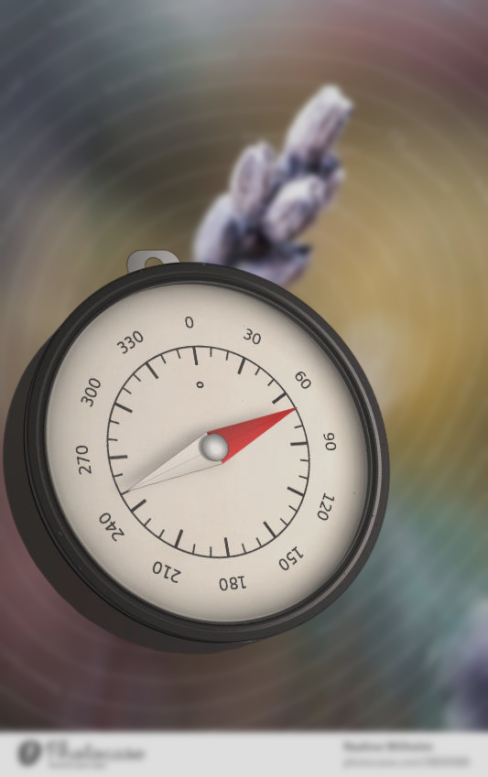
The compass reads ° 70
